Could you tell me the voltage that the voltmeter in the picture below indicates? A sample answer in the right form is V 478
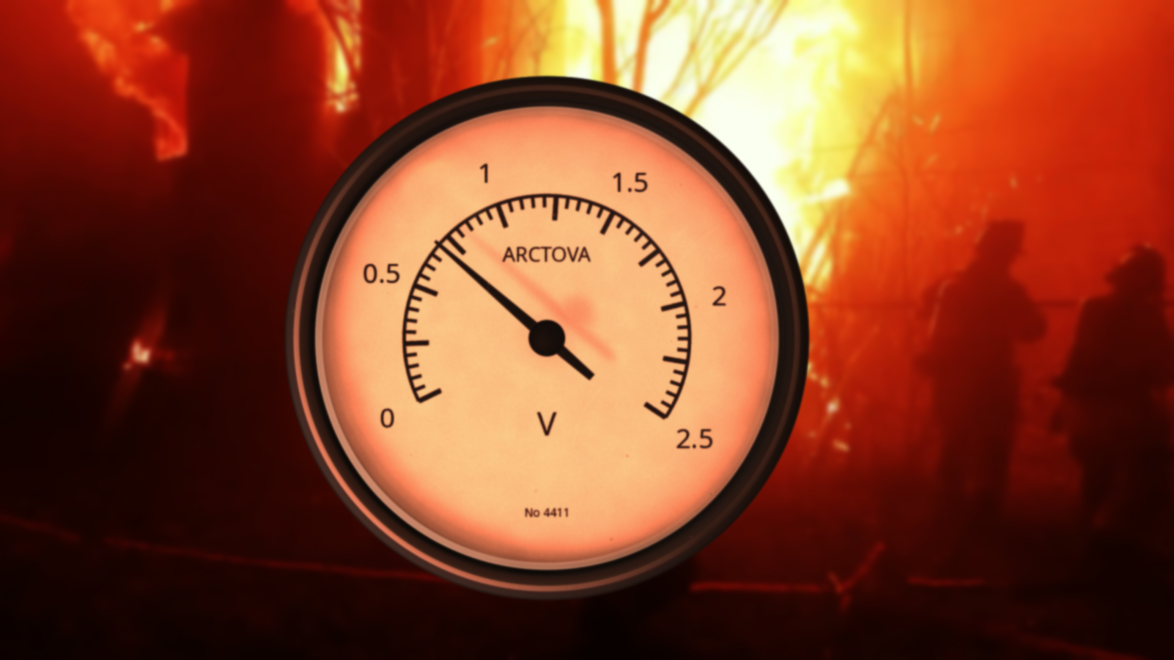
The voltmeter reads V 0.7
